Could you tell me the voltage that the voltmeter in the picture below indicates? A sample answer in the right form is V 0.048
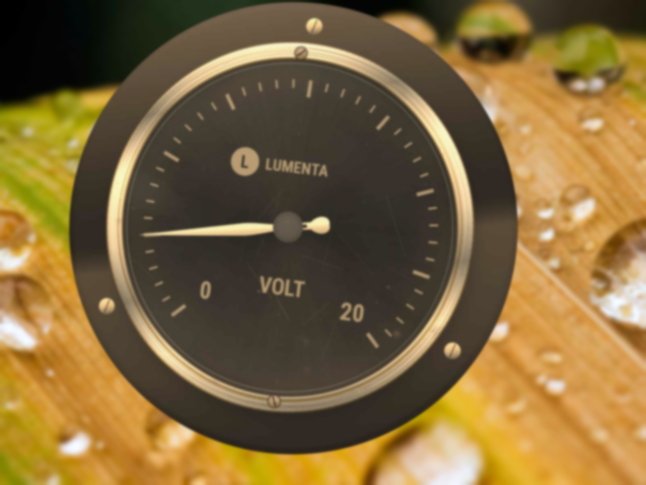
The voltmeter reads V 2.5
